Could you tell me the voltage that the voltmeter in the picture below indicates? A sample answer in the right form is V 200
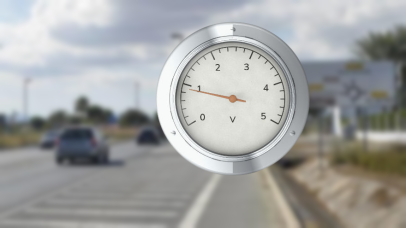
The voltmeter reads V 0.9
